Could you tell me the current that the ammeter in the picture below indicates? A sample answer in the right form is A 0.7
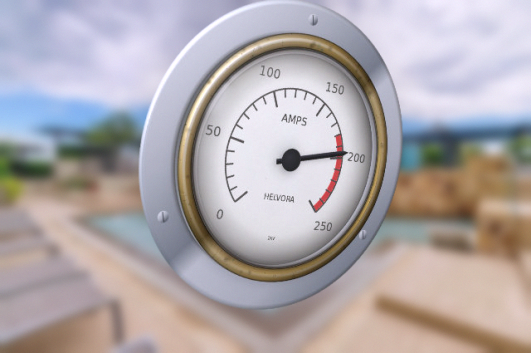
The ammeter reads A 195
